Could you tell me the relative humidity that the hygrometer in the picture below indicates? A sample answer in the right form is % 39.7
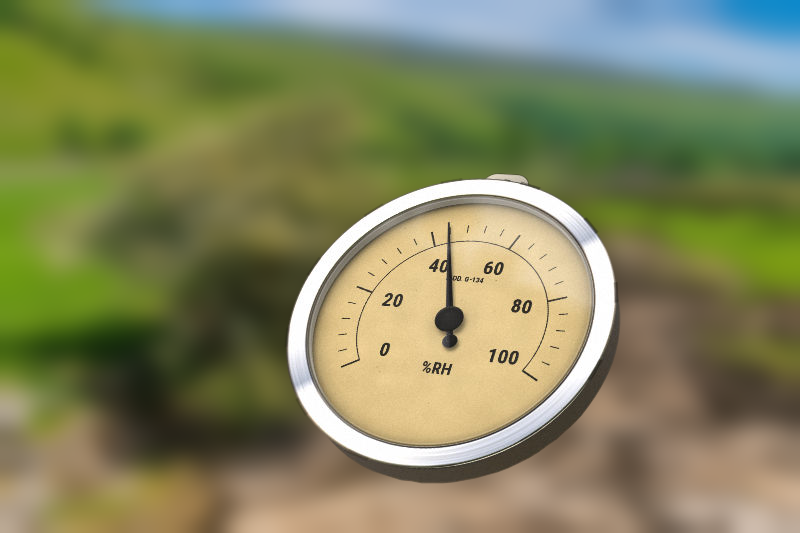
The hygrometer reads % 44
